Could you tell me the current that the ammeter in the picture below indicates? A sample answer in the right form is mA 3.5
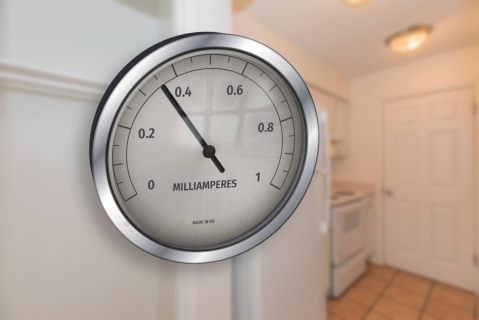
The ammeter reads mA 0.35
